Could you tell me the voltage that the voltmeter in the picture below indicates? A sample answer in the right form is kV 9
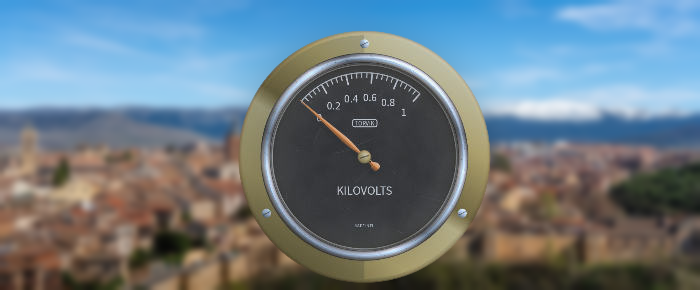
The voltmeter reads kV 0
